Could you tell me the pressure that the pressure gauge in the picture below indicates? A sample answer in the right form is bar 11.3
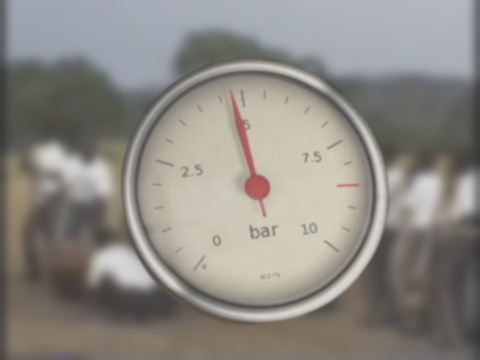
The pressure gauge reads bar 4.75
